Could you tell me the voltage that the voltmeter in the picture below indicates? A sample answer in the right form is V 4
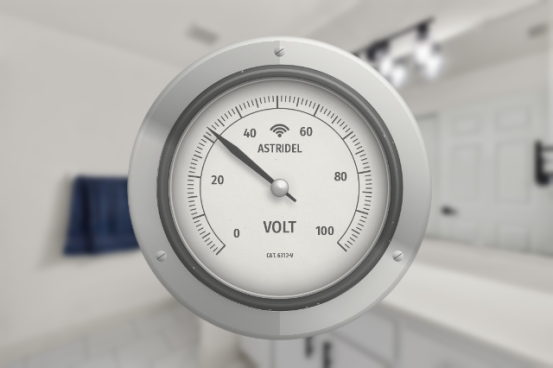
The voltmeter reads V 32
